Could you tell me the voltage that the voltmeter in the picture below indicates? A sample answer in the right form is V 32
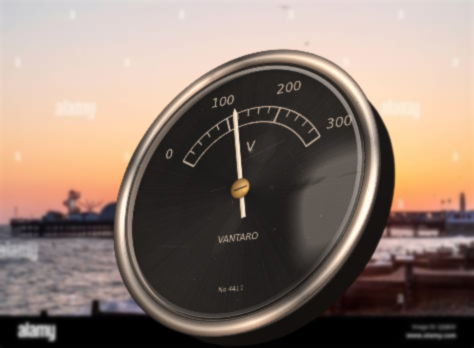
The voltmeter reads V 120
